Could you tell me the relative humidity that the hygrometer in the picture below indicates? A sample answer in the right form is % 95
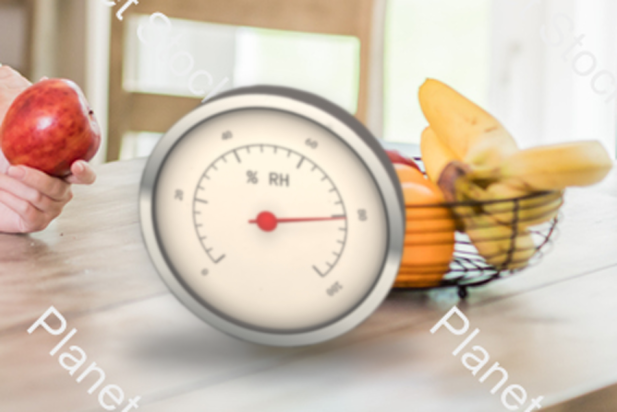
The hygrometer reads % 80
